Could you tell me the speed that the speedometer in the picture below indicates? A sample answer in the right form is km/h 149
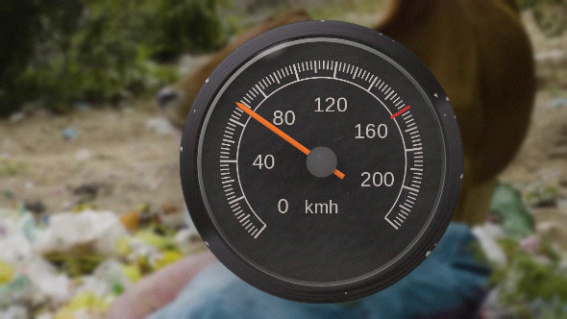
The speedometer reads km/h 68
